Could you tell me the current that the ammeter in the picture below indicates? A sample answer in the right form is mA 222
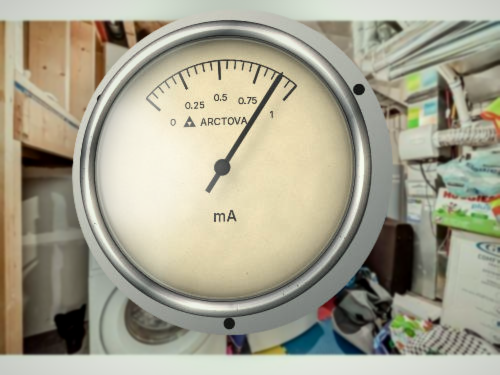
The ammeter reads mA 0.9
